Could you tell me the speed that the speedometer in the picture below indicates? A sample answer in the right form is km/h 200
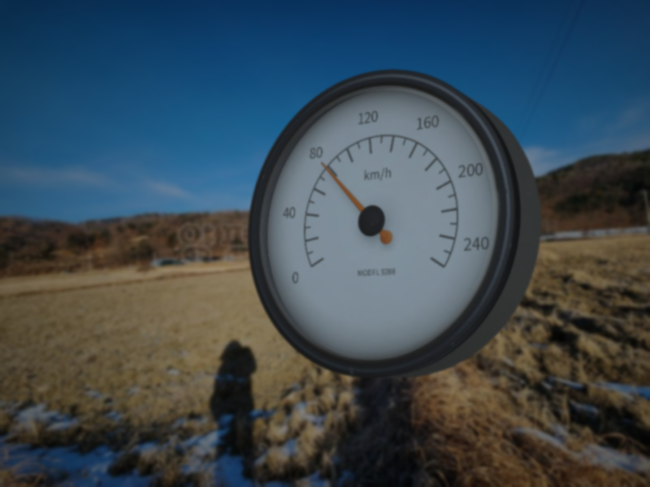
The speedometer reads km/h 80
